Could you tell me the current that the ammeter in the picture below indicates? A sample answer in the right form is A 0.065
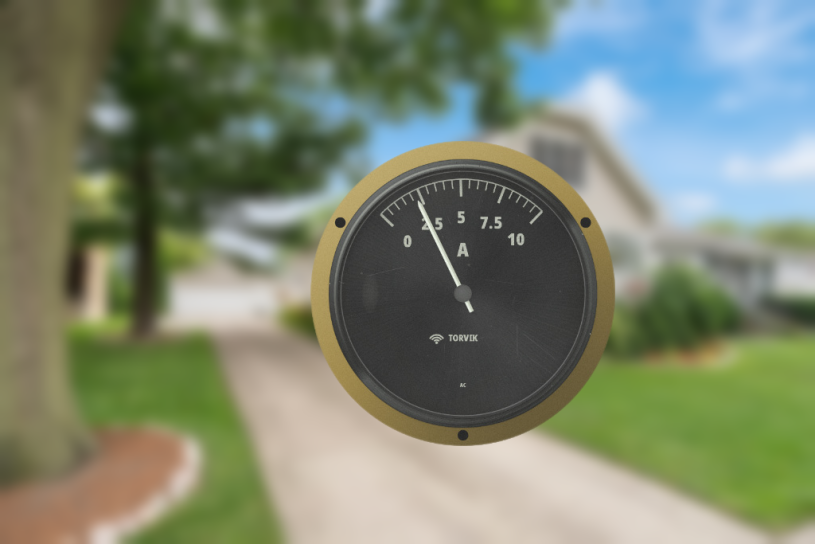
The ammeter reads A 2.25
